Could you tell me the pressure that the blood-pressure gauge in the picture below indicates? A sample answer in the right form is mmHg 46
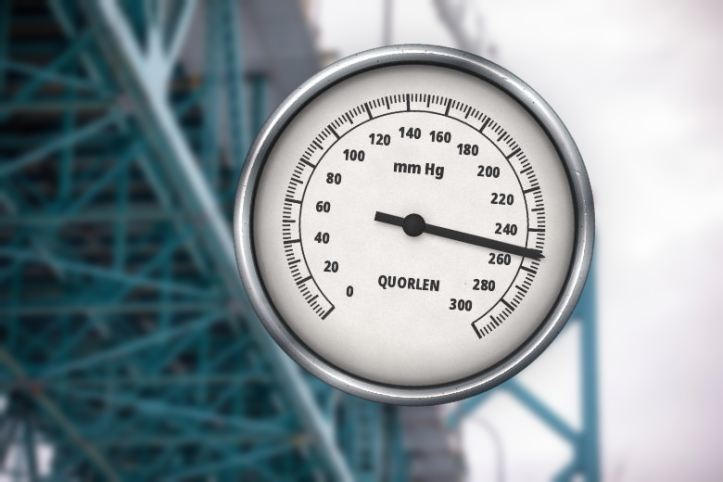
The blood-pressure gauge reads mmHg 252
